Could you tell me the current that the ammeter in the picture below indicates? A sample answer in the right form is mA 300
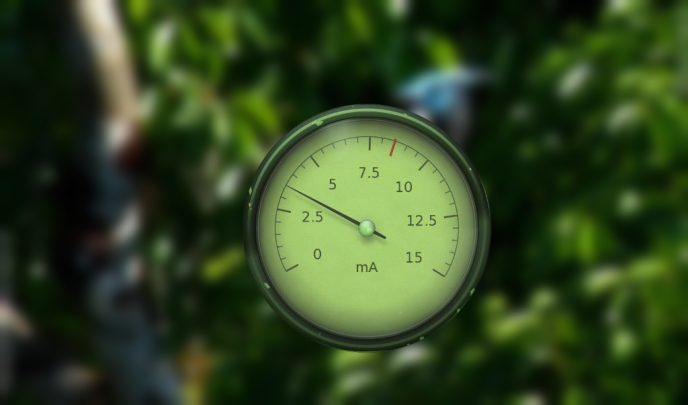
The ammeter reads mA 3.5
